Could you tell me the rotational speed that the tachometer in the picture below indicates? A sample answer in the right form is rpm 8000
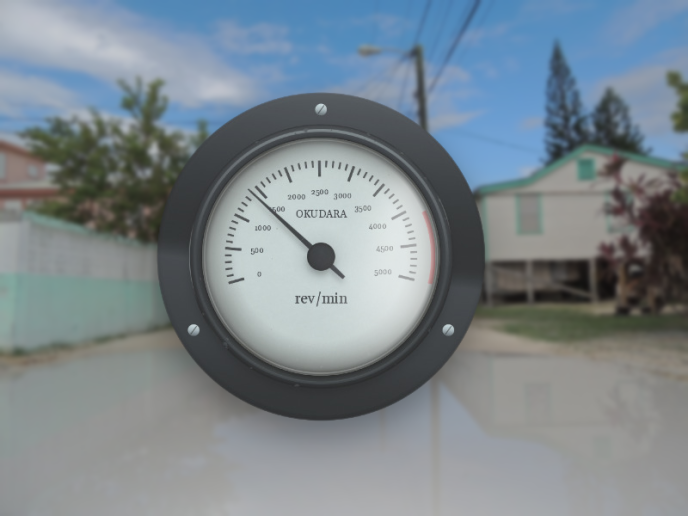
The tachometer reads rpm 1400
